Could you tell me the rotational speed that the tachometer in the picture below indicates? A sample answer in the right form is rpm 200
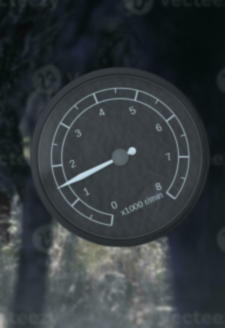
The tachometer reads rpm 1500
